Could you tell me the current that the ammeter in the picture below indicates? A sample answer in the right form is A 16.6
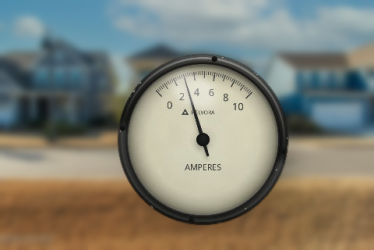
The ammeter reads A 3
